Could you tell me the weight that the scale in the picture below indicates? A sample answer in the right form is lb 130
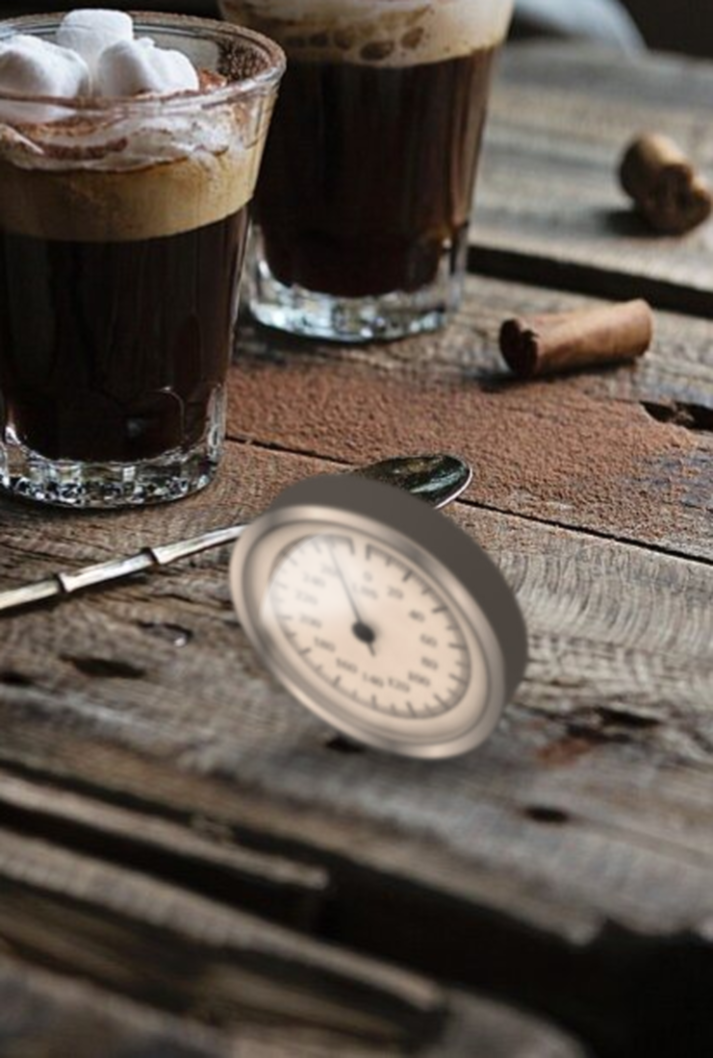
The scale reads lb 270
